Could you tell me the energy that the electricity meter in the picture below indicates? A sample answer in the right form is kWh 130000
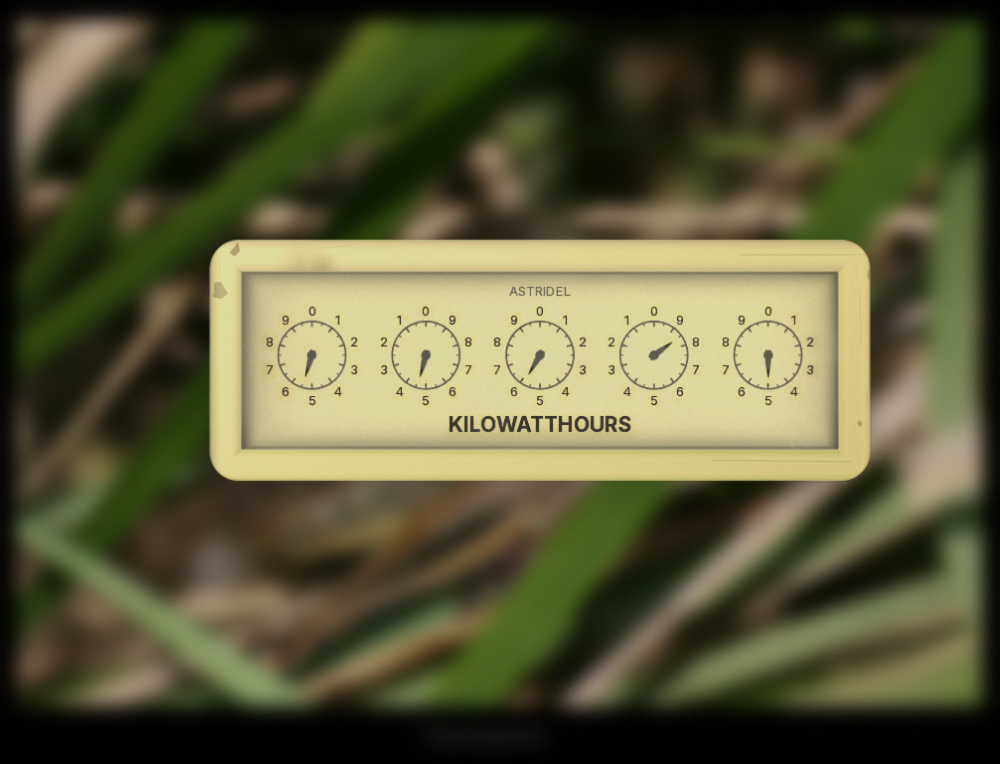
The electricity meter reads kWh 54585
